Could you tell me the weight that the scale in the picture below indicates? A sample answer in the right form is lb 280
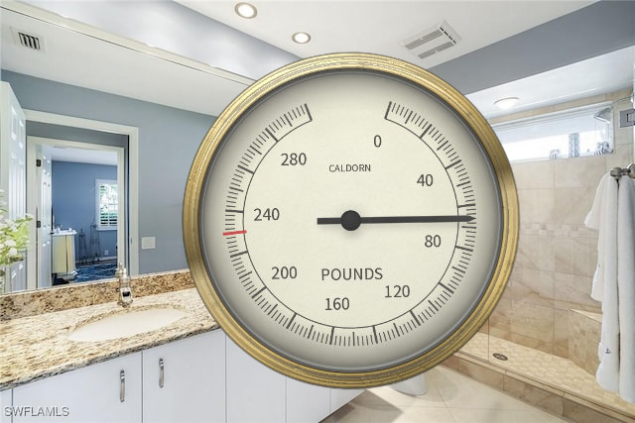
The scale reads lb 66
